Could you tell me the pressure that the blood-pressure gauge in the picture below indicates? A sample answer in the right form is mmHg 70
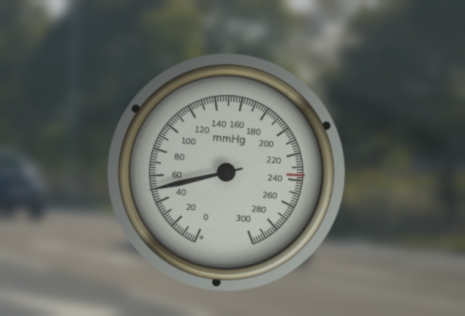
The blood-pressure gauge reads mmHg 50
